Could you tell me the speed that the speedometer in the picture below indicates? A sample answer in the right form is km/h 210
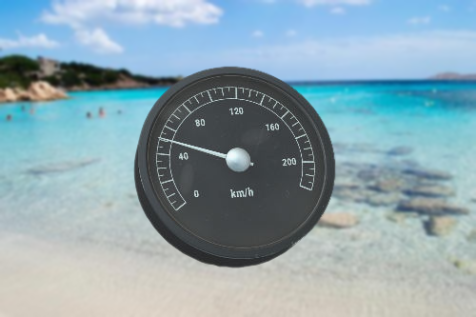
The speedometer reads km/h 50
